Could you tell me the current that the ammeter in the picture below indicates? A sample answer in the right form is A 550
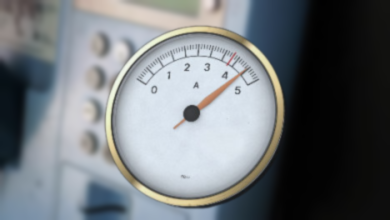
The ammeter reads A 4.5
